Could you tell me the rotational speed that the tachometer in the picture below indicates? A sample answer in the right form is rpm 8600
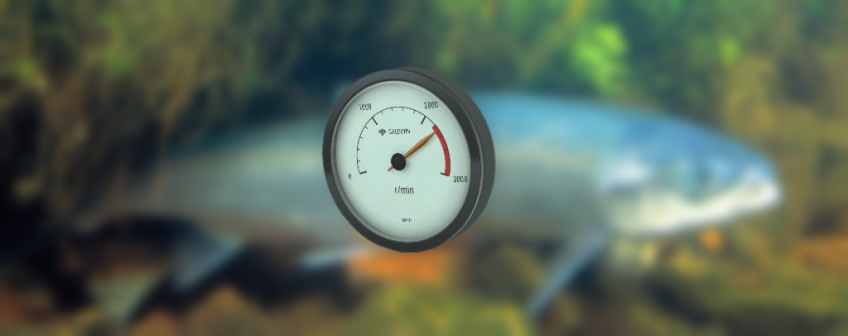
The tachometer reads rpm 2300
